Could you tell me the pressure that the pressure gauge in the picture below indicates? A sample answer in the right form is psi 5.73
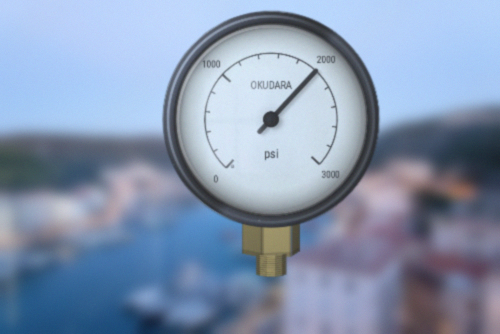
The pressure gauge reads psi 2000
